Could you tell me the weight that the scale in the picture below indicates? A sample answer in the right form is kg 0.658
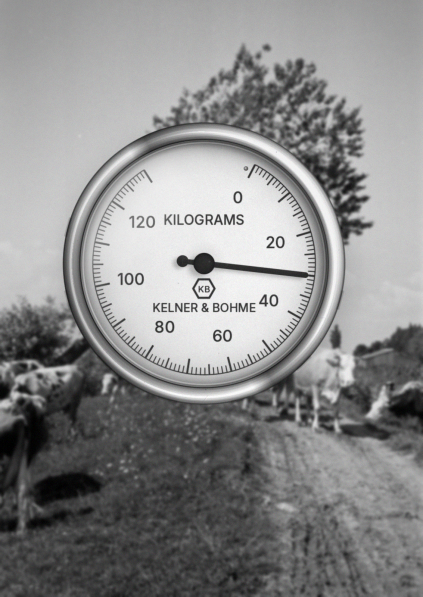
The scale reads kg 30
